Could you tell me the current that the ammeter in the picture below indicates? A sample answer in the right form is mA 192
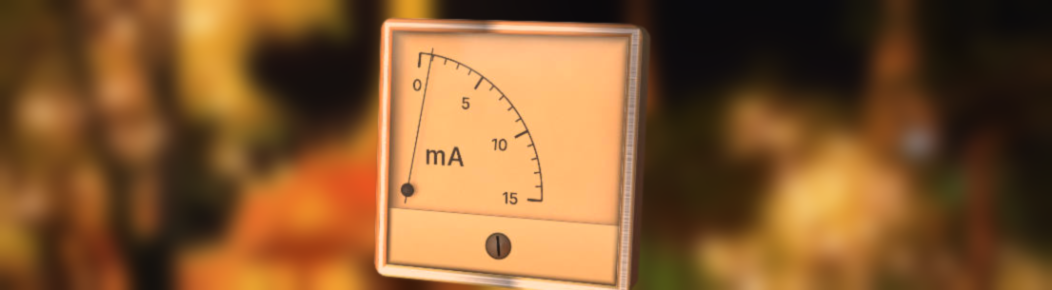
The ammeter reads mA 1
